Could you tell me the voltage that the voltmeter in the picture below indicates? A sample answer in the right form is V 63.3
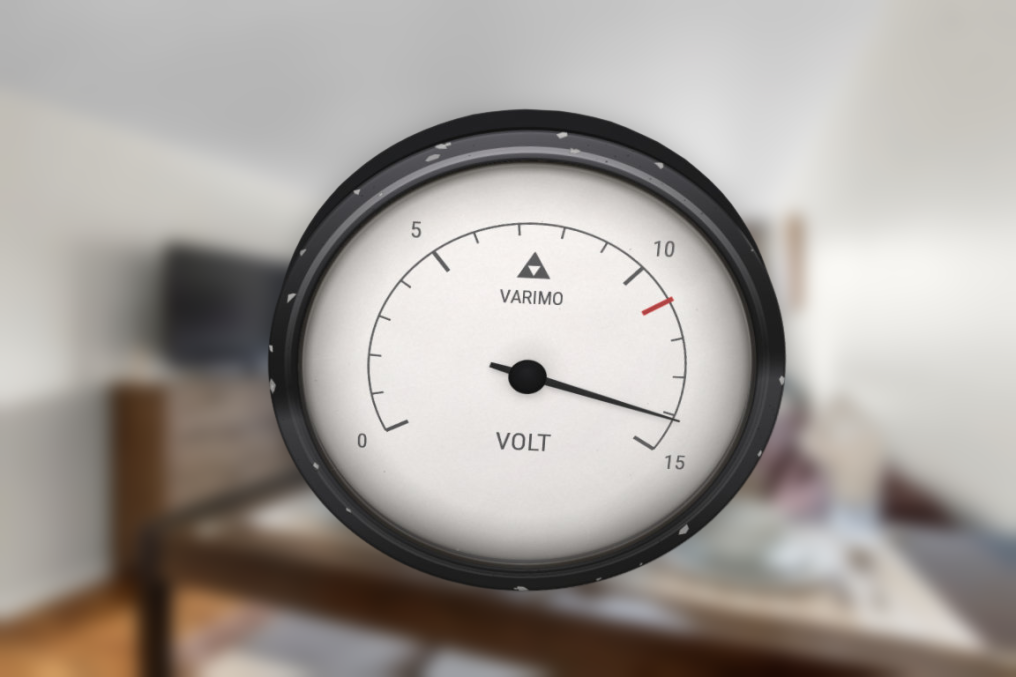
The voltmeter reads V 14
